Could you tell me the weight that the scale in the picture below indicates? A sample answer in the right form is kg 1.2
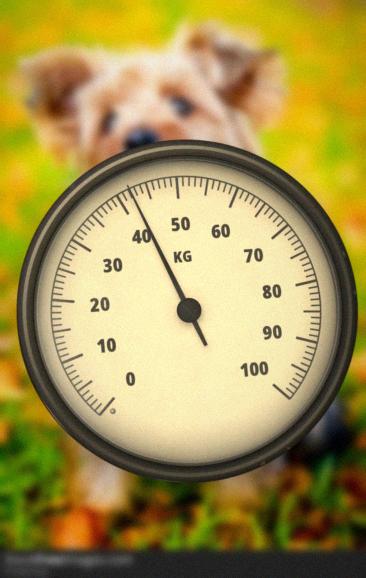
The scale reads kg 42
